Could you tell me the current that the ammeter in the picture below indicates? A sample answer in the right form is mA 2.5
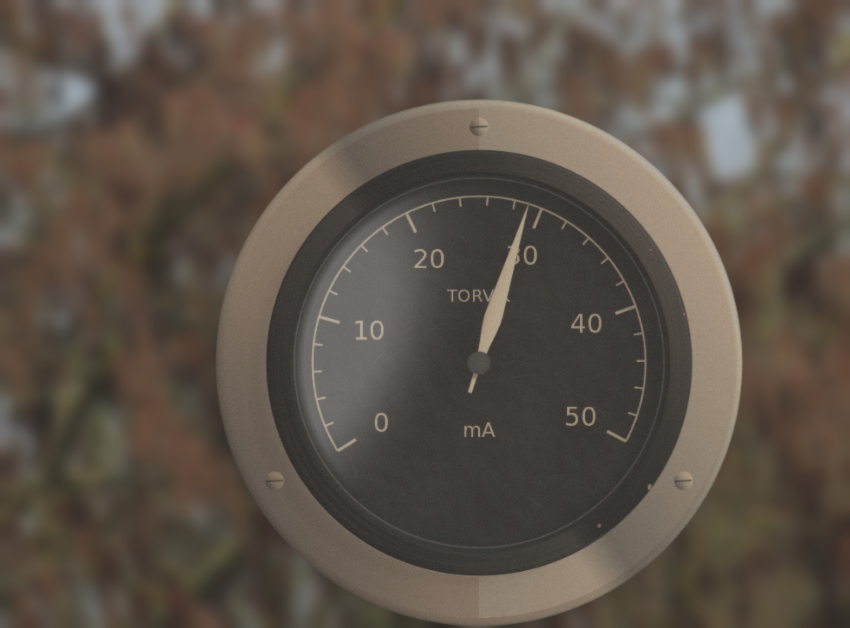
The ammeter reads mA 29
